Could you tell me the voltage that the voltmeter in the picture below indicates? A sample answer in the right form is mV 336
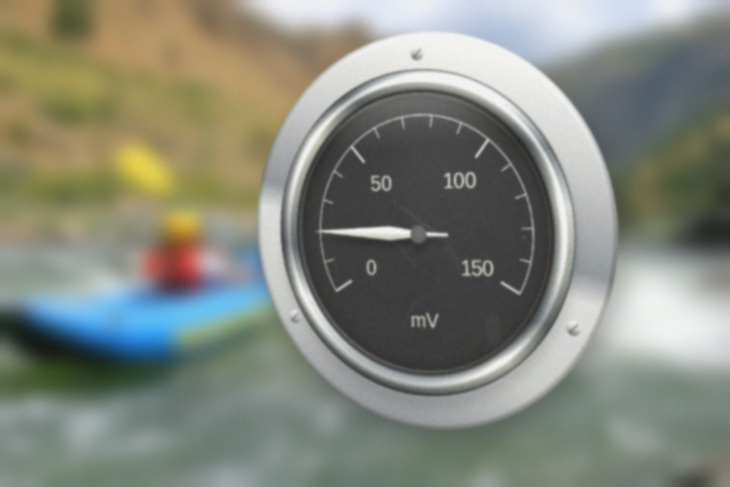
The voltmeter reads mV 20
